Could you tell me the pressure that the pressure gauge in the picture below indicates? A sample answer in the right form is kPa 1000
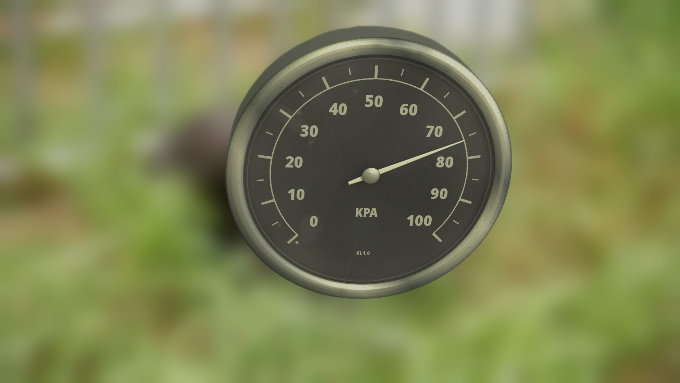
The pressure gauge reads kPa 75
